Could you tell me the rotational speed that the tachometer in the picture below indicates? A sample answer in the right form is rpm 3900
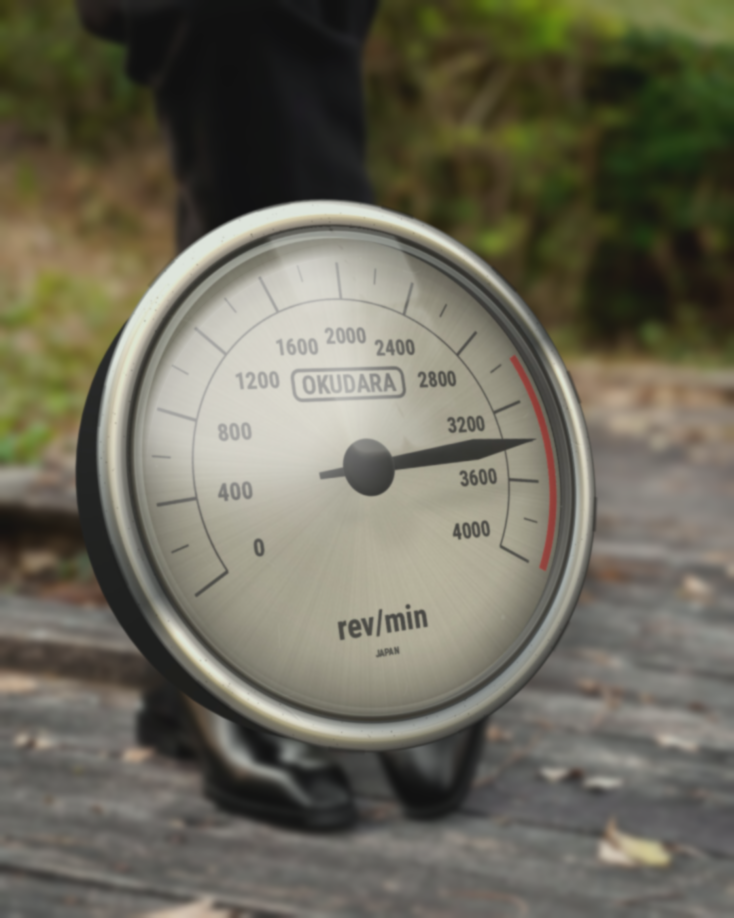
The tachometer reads rpm 3400
